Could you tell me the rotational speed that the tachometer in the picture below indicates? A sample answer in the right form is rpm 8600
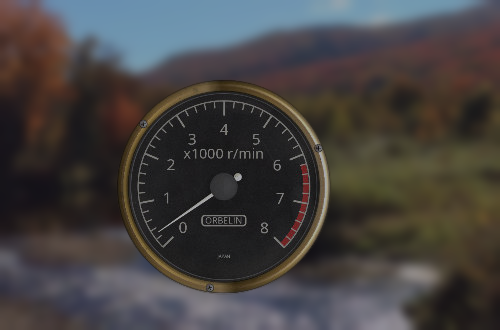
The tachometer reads rpm 300
